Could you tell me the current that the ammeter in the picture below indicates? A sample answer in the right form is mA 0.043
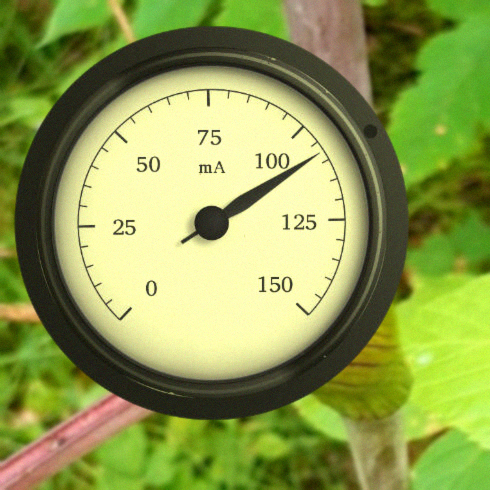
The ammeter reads mA 107.5
